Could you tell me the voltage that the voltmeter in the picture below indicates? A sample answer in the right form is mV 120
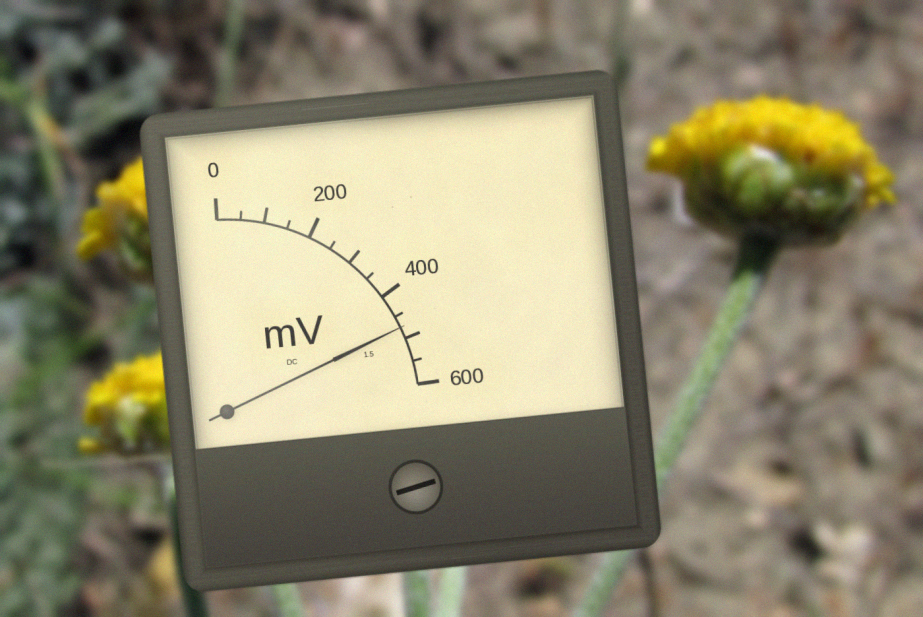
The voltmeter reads mV 475
